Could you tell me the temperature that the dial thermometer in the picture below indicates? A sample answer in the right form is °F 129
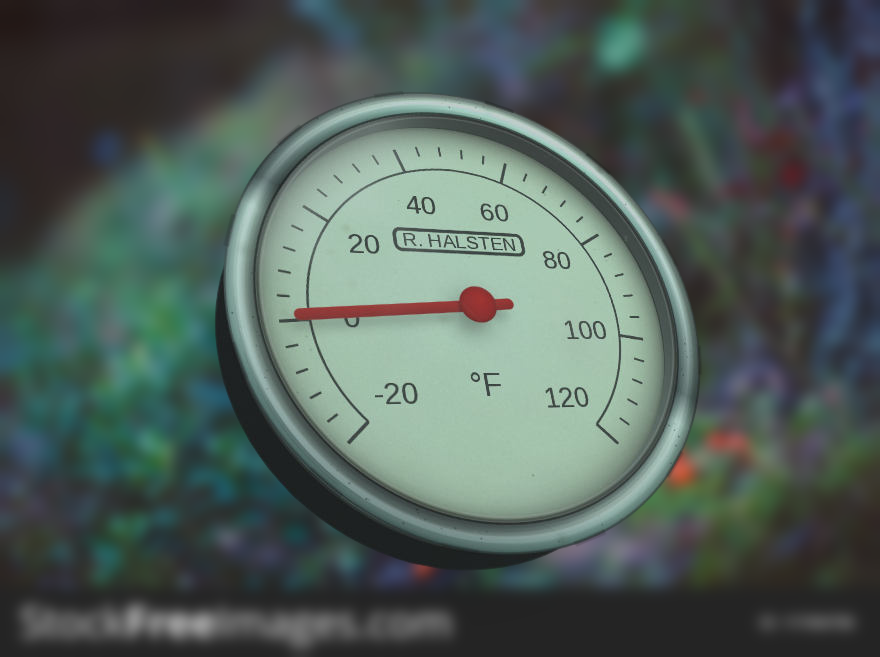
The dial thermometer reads °F 0
